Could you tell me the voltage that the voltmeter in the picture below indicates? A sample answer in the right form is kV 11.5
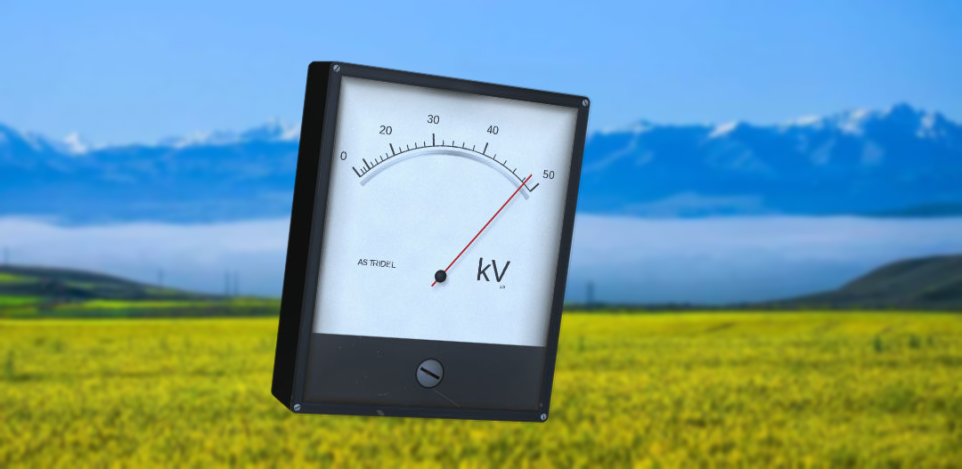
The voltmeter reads kV 48
